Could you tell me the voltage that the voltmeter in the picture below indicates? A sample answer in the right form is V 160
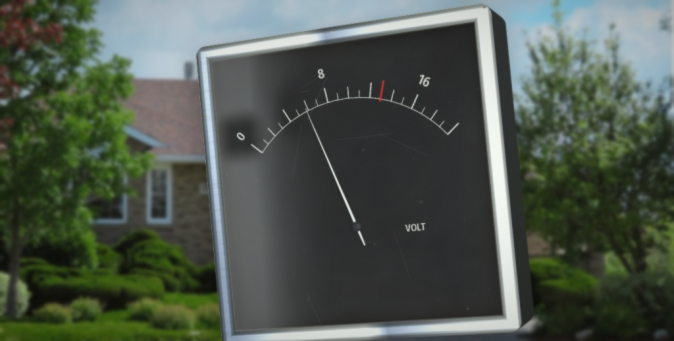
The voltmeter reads V 6
